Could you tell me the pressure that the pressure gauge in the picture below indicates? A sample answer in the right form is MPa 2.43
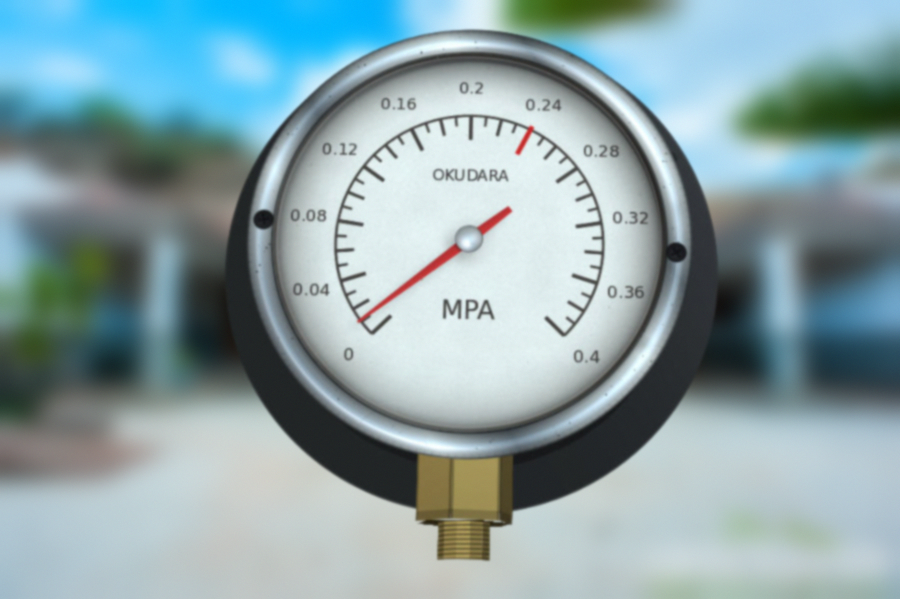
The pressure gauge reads MPa 0.01
